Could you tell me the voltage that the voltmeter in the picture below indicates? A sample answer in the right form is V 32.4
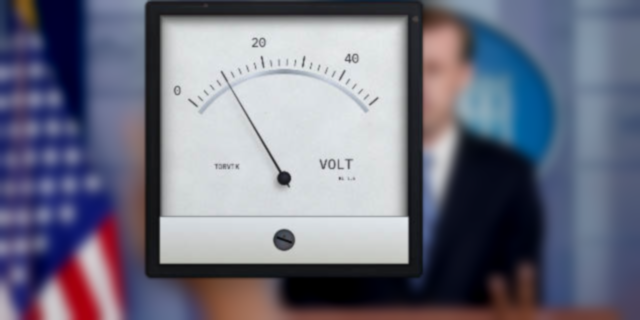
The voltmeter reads V 10
